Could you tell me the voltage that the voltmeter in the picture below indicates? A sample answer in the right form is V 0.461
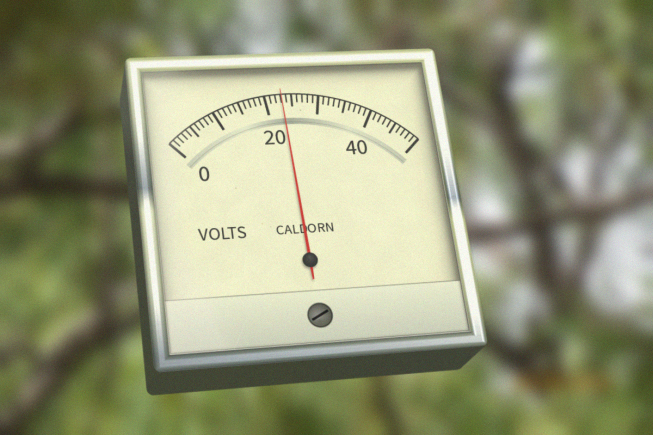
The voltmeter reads V 23
